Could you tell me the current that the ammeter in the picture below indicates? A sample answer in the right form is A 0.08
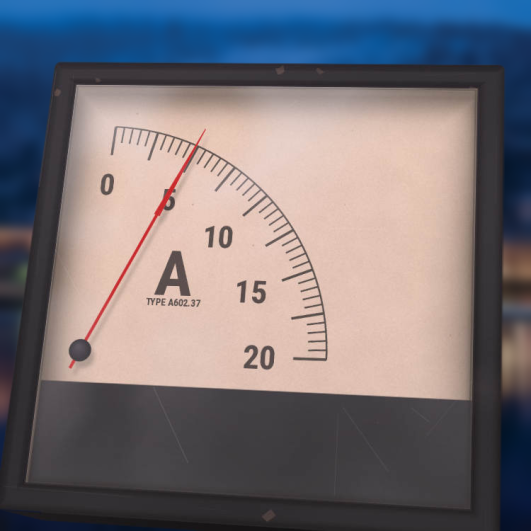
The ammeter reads A 5
